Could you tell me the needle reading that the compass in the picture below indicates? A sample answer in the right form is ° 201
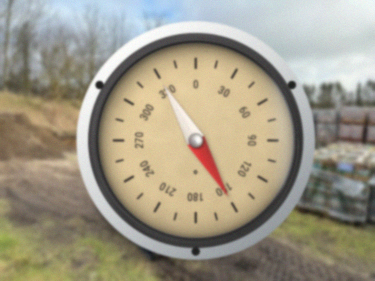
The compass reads ° 150
